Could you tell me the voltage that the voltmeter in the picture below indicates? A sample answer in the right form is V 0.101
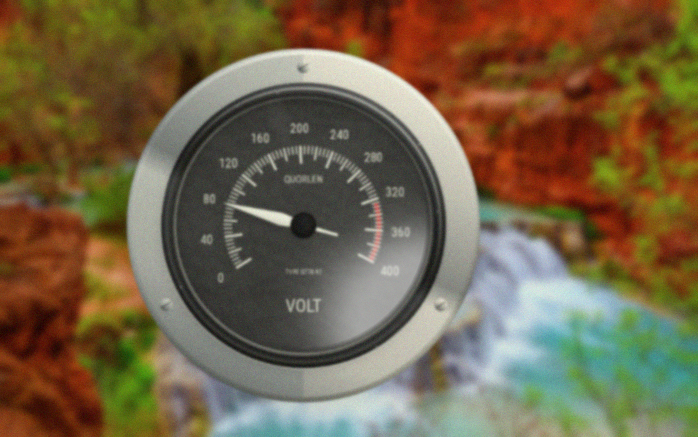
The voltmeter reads V 80
